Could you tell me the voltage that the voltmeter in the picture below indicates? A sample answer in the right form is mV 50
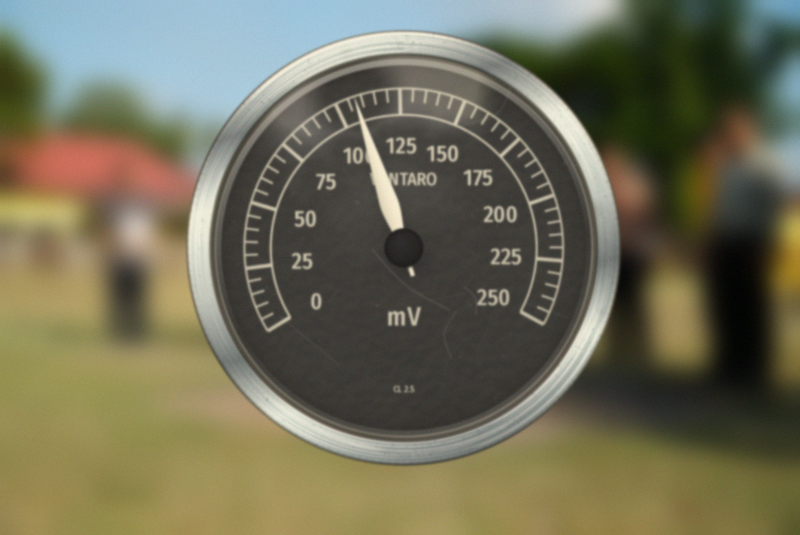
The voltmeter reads mV 107.5
